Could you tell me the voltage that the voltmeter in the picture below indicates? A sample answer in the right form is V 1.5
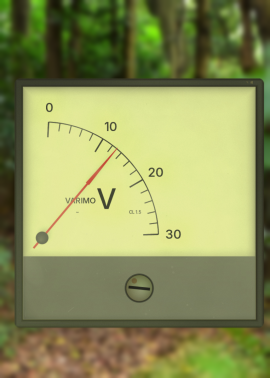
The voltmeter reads V 13
